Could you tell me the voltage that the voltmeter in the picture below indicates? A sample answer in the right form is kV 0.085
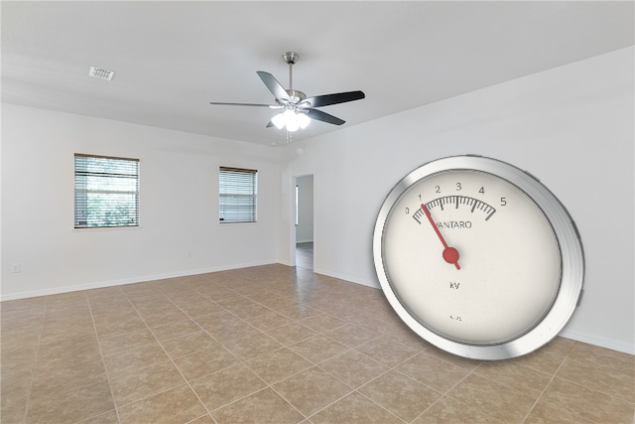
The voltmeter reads kV 1
